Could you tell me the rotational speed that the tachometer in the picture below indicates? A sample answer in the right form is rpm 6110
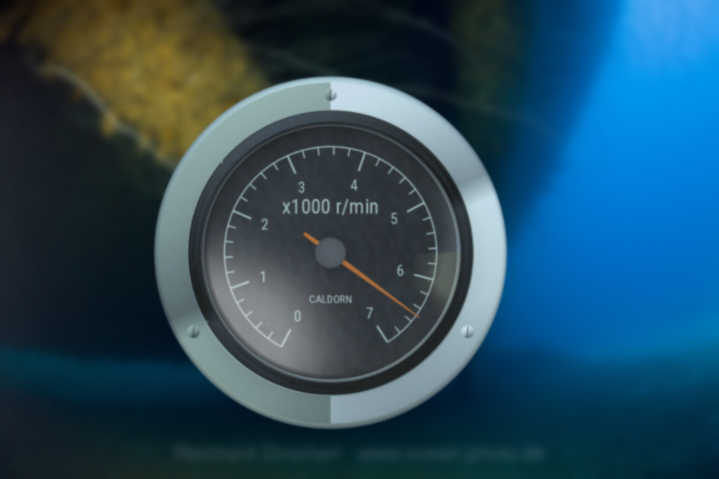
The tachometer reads rpm 6500
